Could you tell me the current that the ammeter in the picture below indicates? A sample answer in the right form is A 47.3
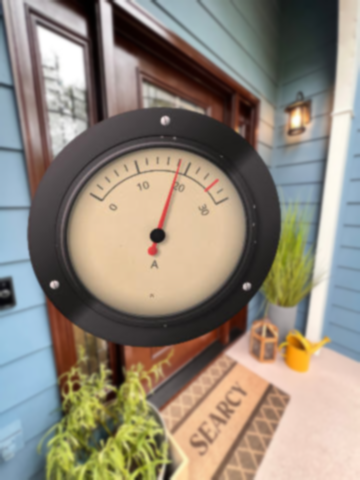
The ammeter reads A 18
